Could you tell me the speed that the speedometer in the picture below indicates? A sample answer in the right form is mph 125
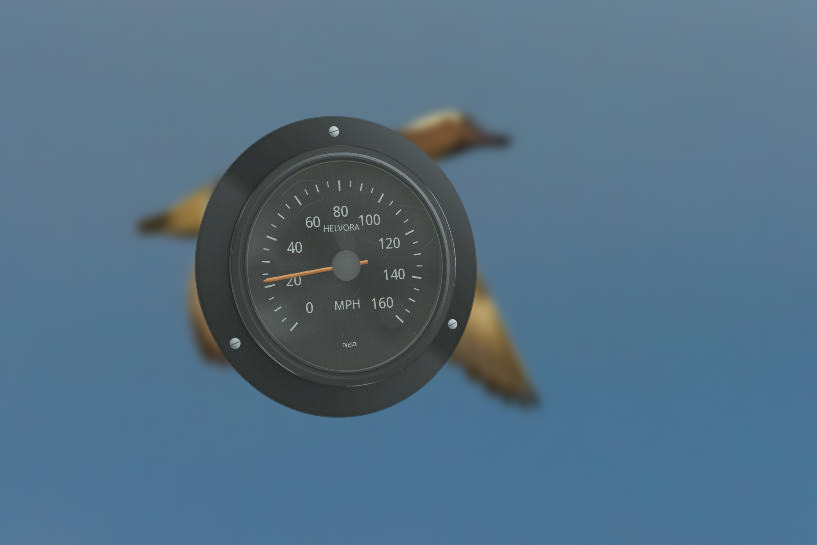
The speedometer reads mph 22.5
